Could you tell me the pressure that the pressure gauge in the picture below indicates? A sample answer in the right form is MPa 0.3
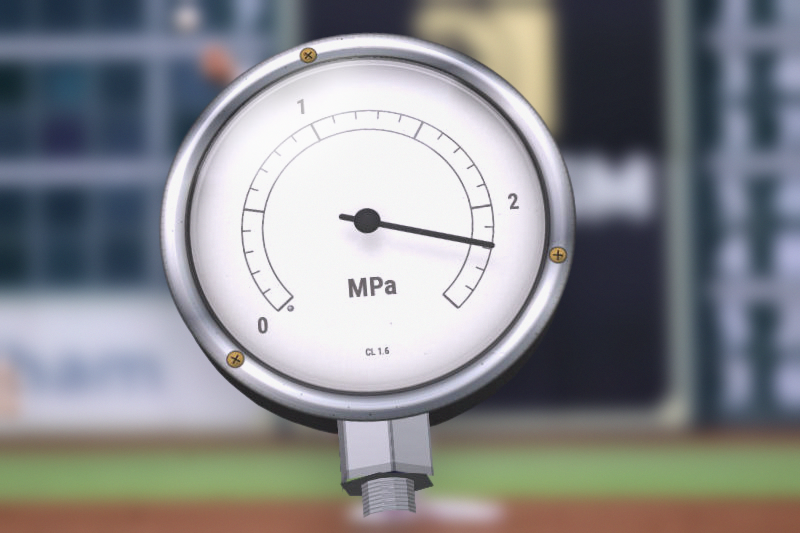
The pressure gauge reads MPa 2.2
